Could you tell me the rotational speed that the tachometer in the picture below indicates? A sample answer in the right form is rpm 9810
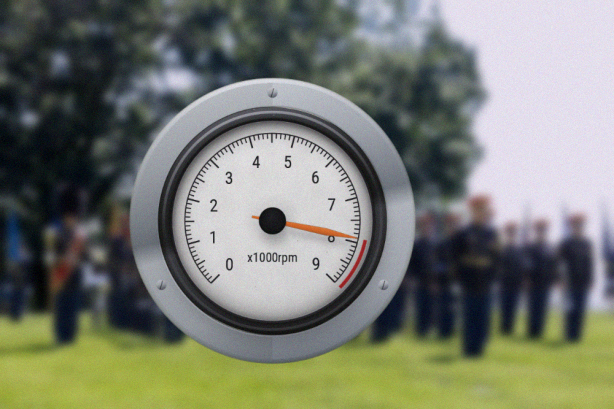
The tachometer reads rpm 7900
